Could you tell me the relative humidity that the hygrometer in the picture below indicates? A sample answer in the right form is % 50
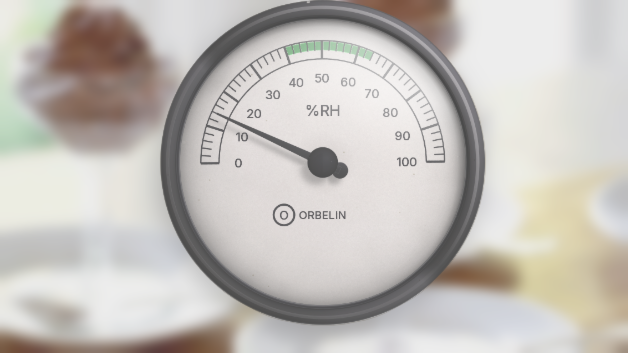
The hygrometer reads % 14
